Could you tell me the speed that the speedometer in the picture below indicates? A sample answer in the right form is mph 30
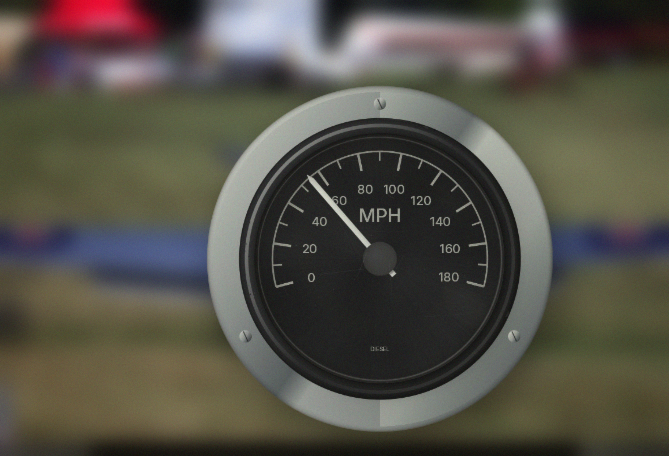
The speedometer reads mph 55
